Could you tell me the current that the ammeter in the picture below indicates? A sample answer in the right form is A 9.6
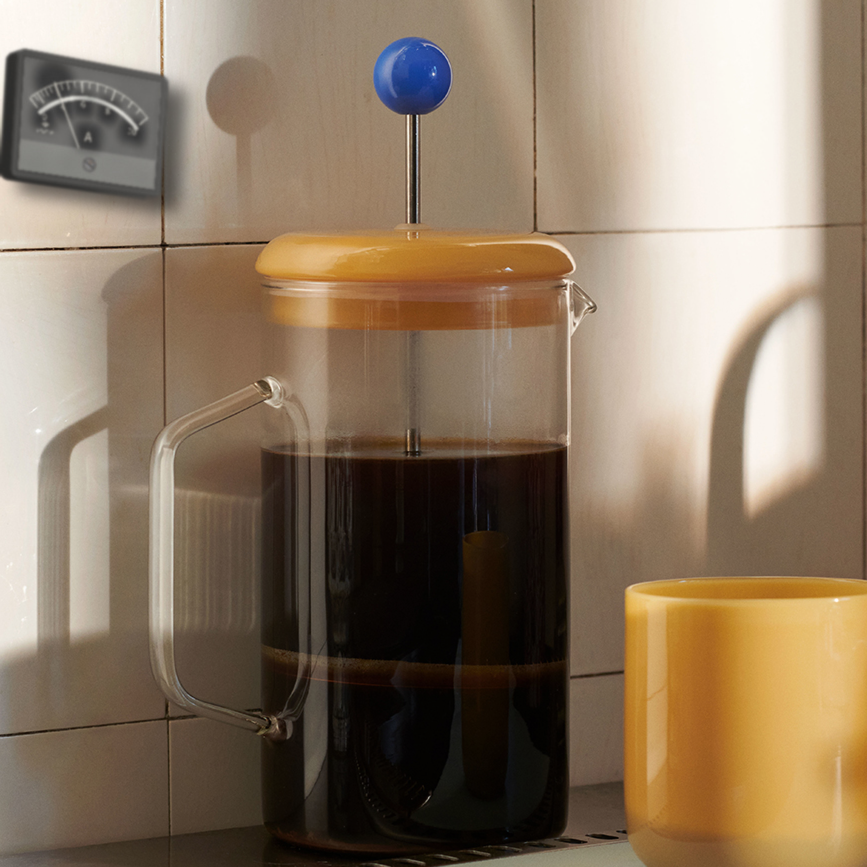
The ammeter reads A 4
